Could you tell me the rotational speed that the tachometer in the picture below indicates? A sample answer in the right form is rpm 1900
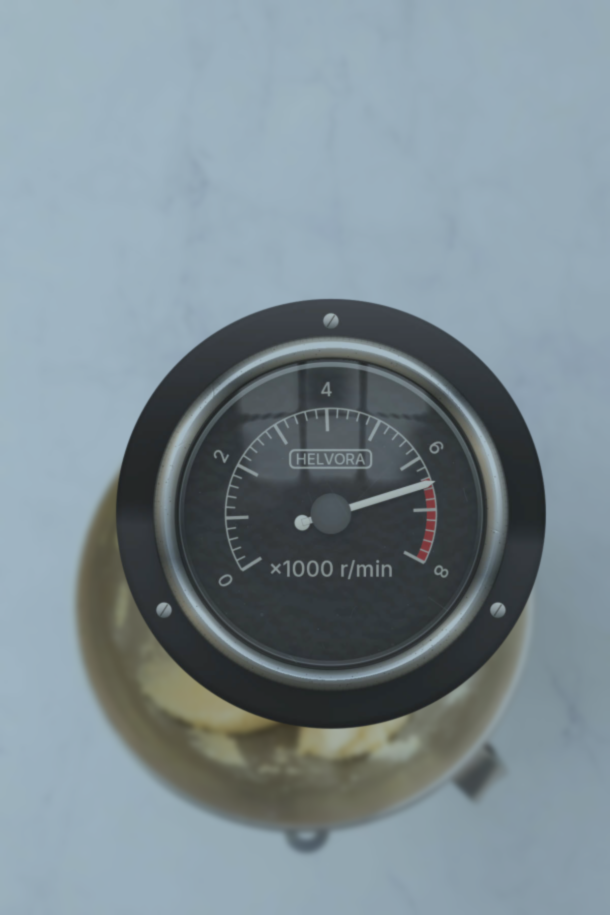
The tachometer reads rpm 6500
